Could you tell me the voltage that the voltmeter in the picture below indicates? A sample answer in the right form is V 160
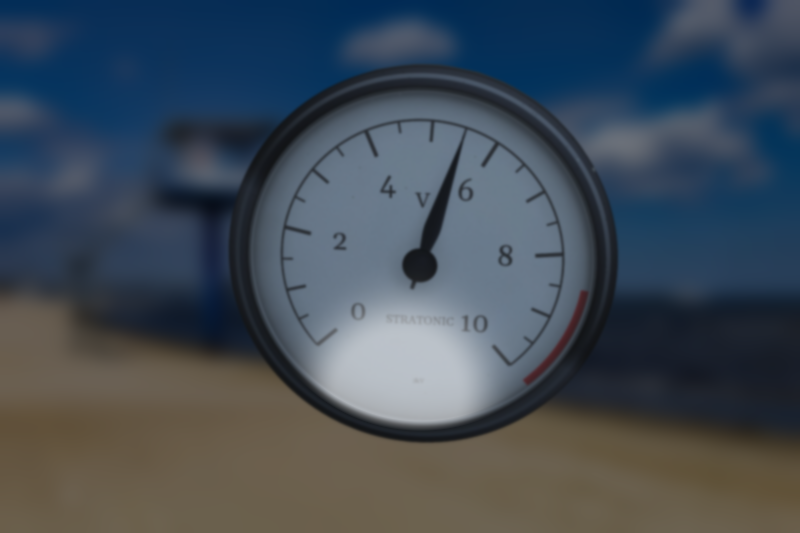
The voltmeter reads V 5.5
